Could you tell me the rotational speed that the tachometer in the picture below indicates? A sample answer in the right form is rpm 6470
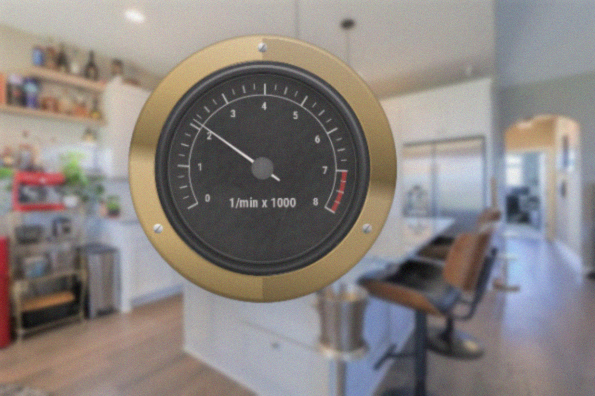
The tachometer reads rpm 2125
